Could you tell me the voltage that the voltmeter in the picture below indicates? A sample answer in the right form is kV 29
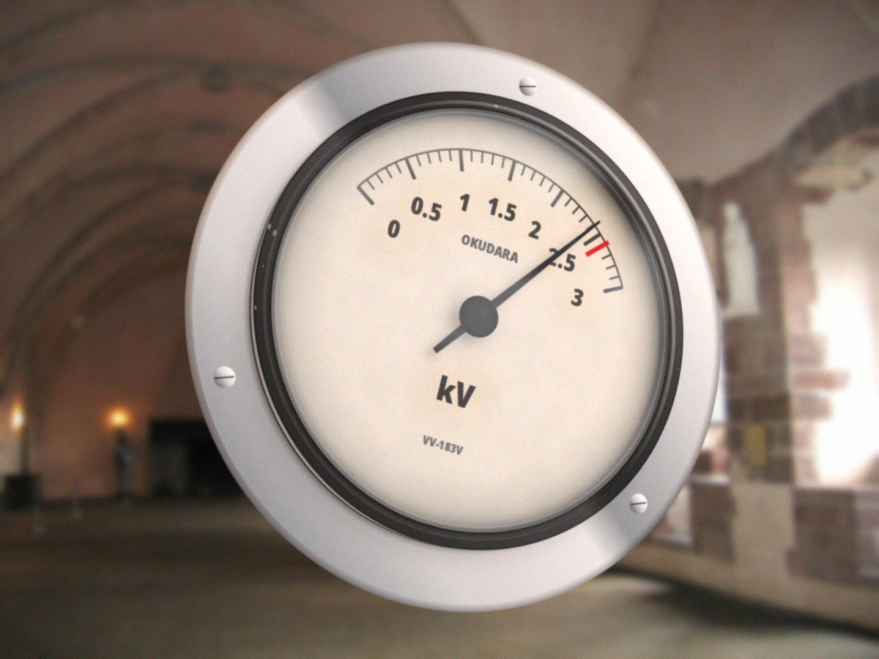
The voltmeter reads kV 2.4
